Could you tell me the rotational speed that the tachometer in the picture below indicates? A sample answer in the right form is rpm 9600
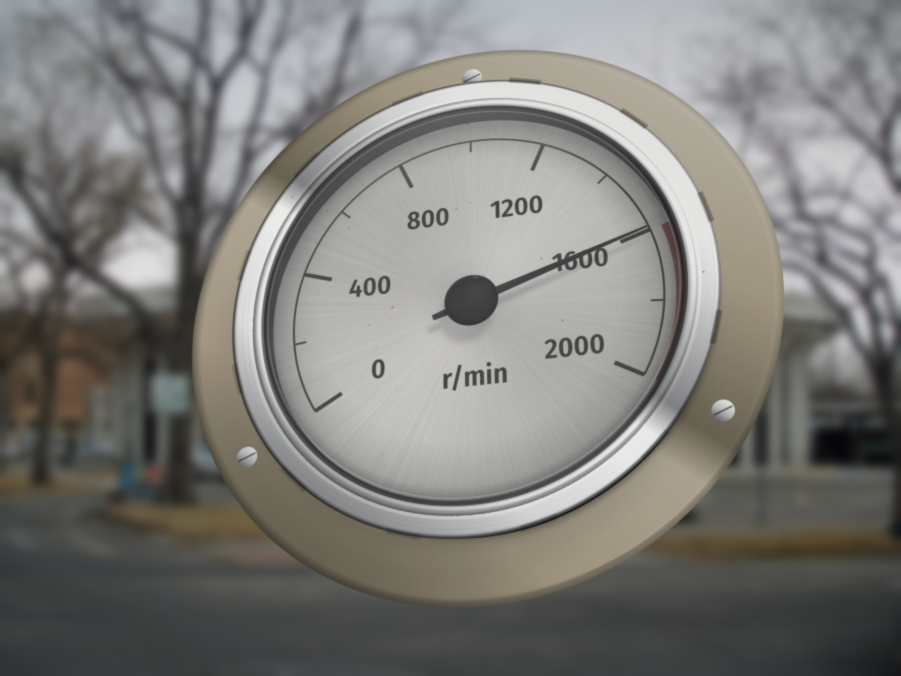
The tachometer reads rpm 1600
